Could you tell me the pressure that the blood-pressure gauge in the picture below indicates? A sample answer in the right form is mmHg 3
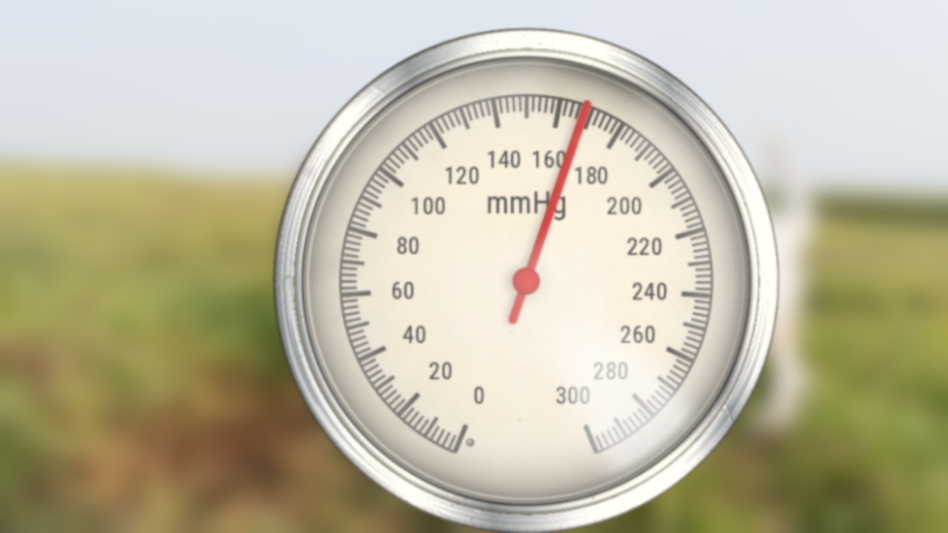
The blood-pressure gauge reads mmHg 168
